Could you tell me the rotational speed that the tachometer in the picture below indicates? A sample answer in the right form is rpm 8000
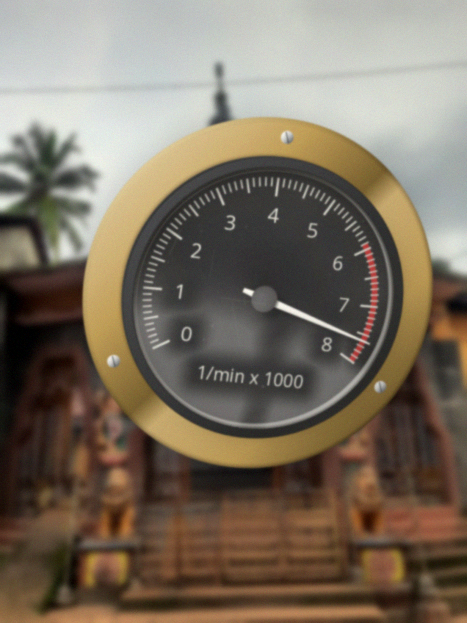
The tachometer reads rpm 7600
